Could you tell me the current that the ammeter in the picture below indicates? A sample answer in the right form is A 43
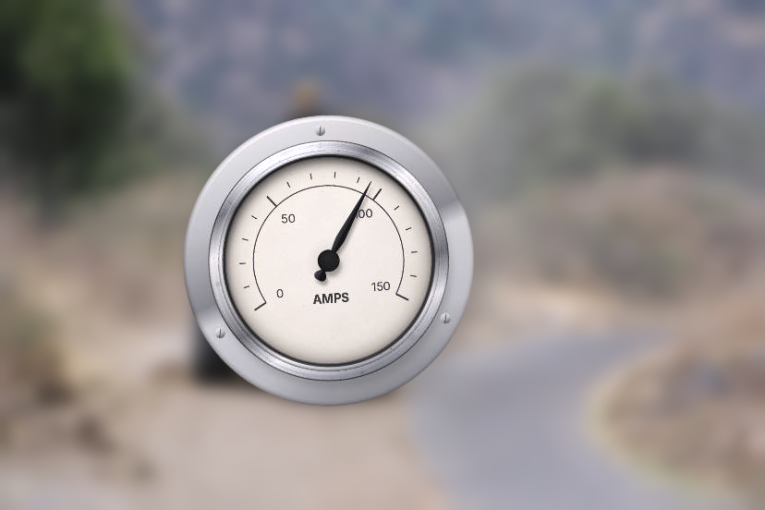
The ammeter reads A 95
